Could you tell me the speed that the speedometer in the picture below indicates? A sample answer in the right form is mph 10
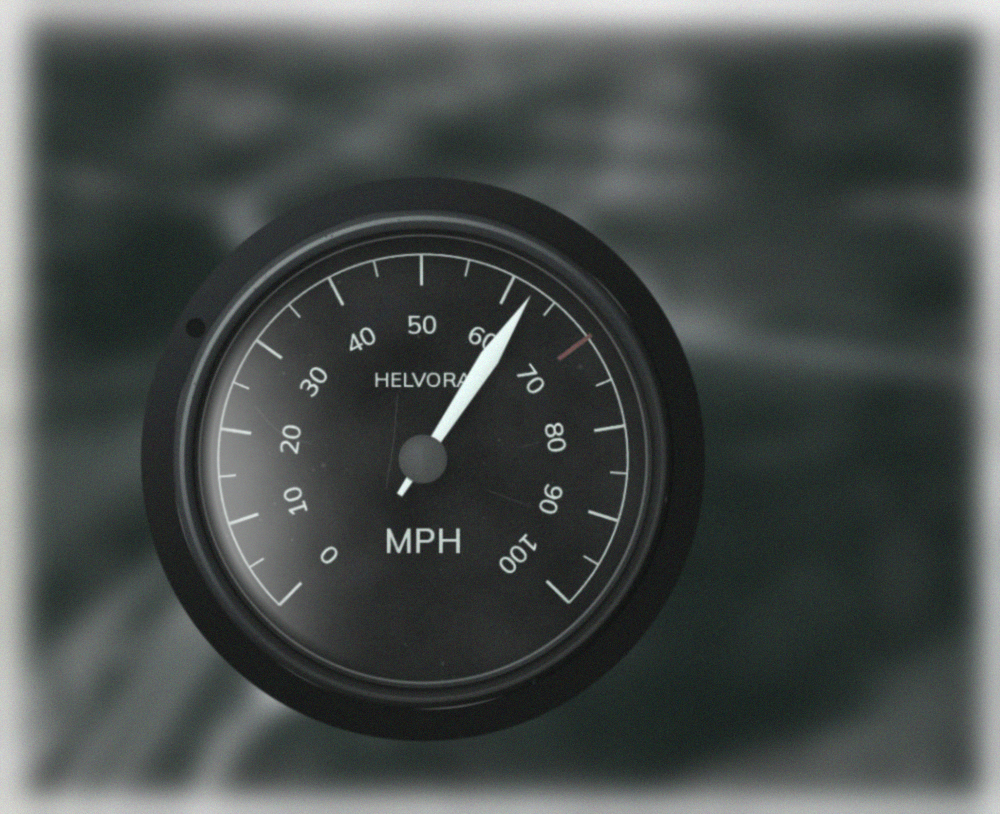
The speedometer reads mph 62.5
